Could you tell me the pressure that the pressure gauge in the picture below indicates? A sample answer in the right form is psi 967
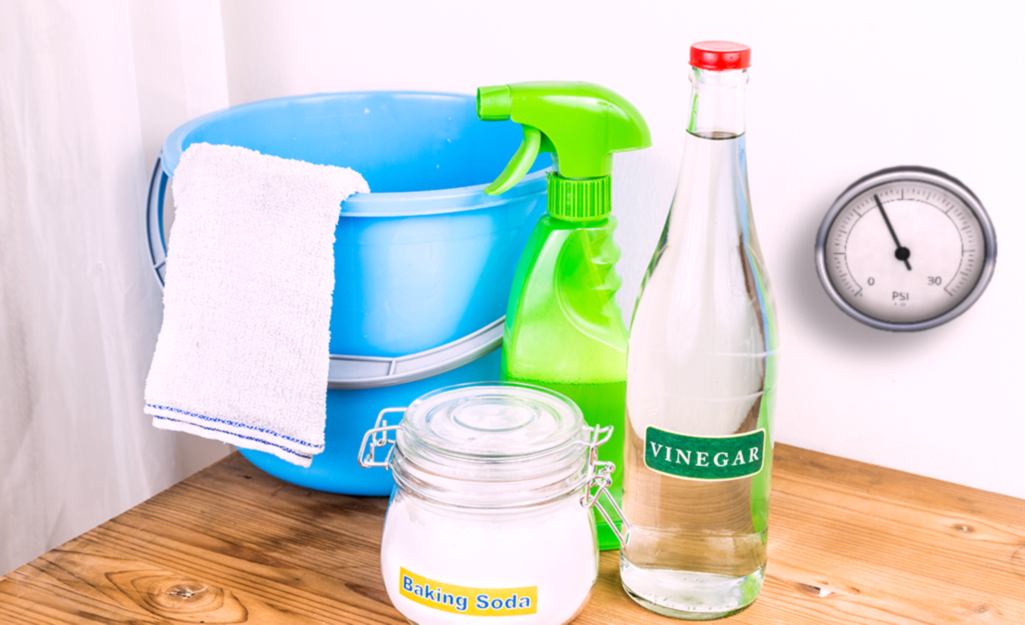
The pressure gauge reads psi 12.5
